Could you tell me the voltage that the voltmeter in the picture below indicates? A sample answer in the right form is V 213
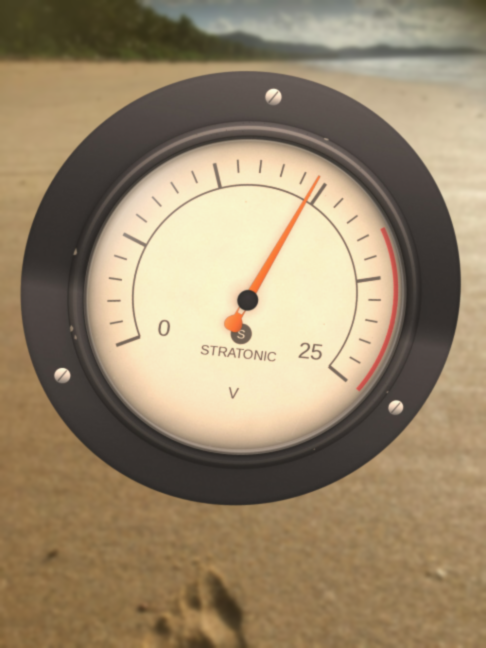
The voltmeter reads V 14.5
